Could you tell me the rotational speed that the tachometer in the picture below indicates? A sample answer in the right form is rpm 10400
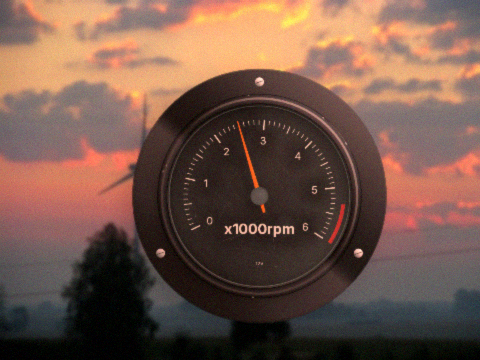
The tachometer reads rpm 2500
